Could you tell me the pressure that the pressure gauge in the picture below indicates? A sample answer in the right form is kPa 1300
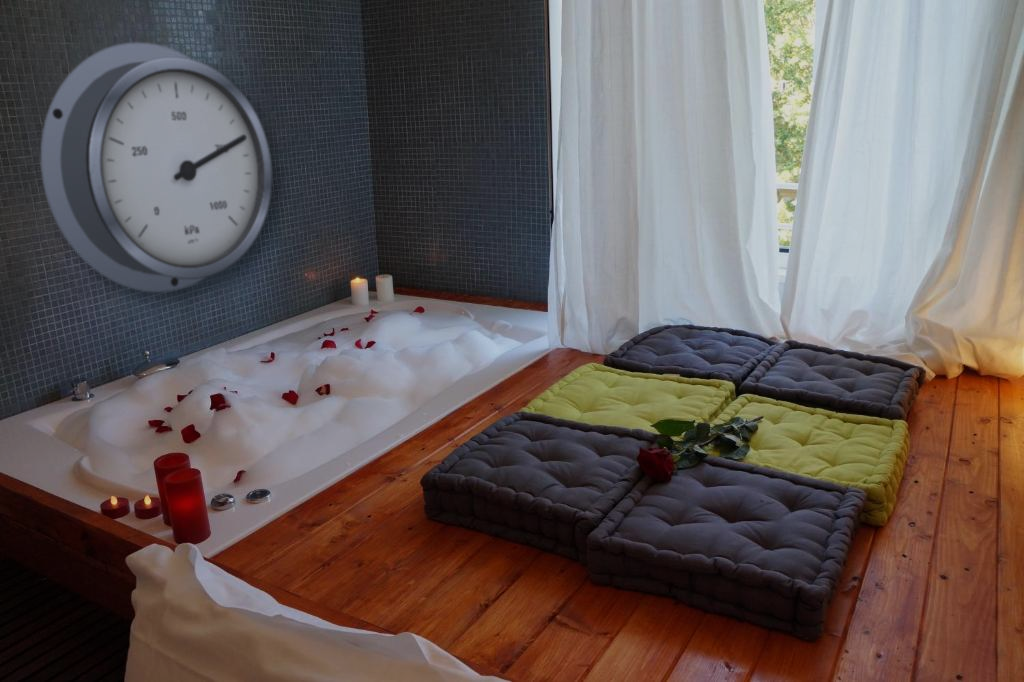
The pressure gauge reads kPa 750
